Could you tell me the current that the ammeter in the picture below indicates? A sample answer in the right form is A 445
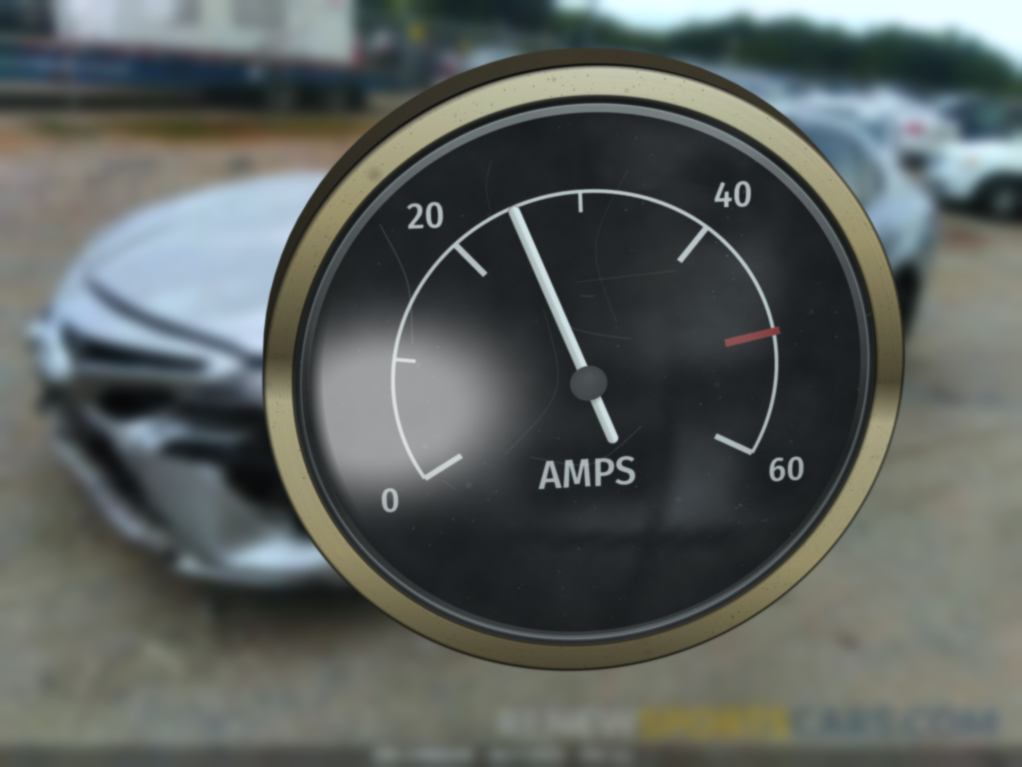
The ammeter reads A 25
